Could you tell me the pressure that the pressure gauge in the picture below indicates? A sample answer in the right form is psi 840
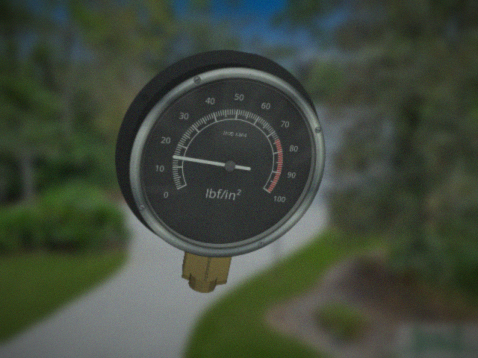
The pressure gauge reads psi 15
